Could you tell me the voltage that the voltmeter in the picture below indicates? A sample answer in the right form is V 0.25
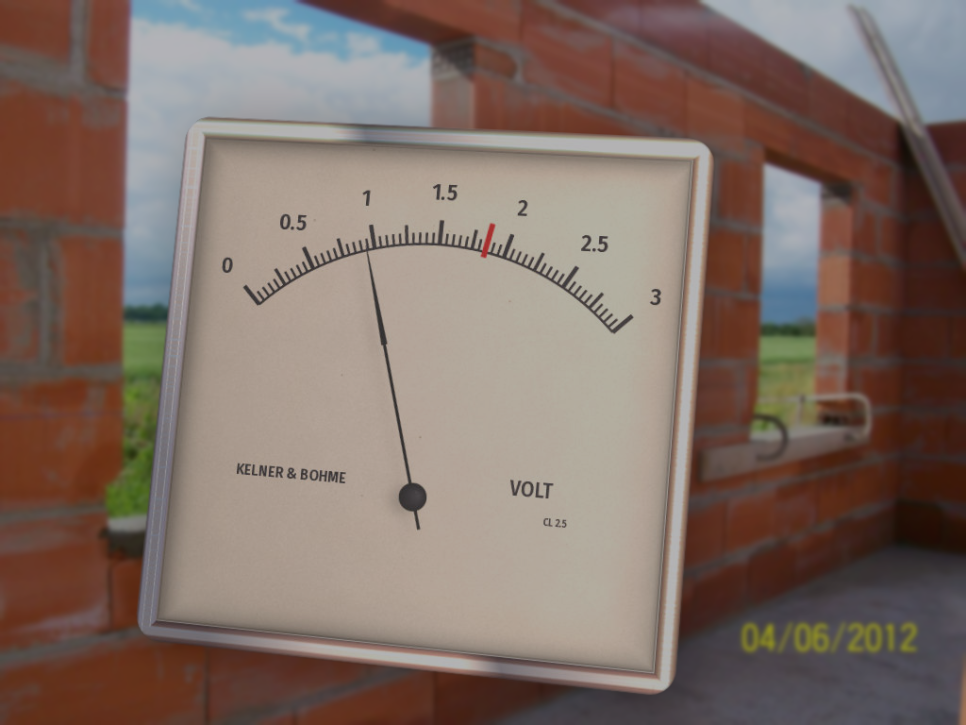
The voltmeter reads V 0.95
